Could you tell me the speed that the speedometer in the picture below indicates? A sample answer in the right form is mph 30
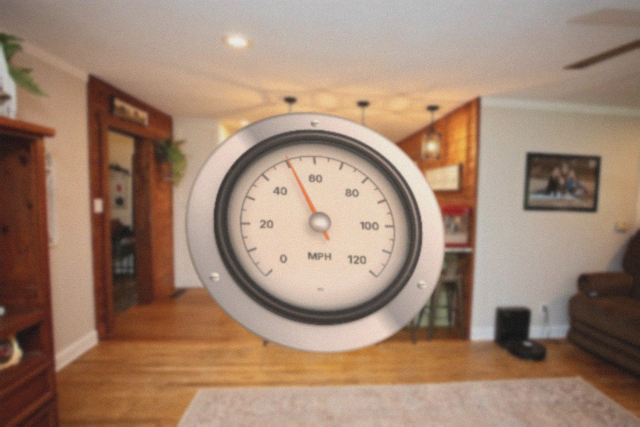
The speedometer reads mph 50
